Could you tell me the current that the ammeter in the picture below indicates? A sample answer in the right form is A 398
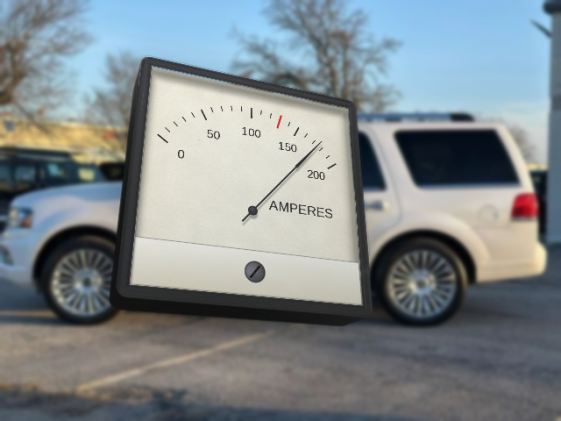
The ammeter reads A 175
